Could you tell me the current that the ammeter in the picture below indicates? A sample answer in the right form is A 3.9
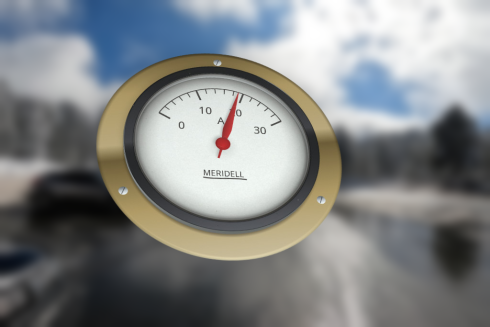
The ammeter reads A 19
